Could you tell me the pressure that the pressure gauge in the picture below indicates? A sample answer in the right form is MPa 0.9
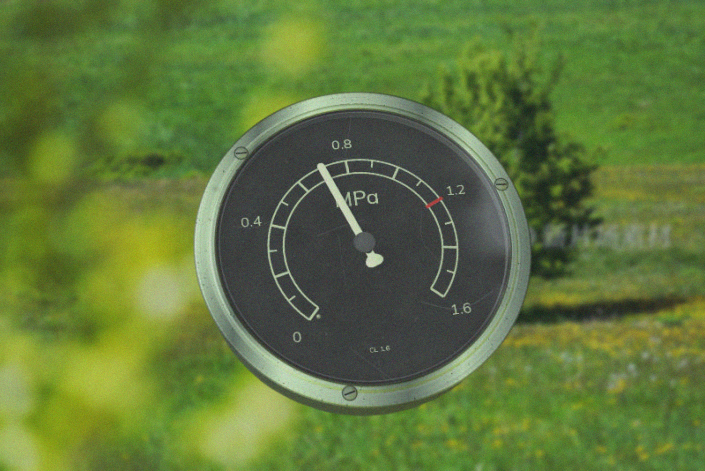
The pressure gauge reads MPa 0.7
